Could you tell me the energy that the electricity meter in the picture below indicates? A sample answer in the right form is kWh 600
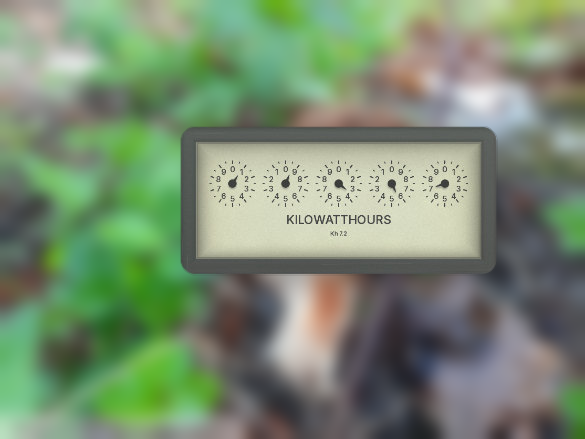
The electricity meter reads kWh 9357
